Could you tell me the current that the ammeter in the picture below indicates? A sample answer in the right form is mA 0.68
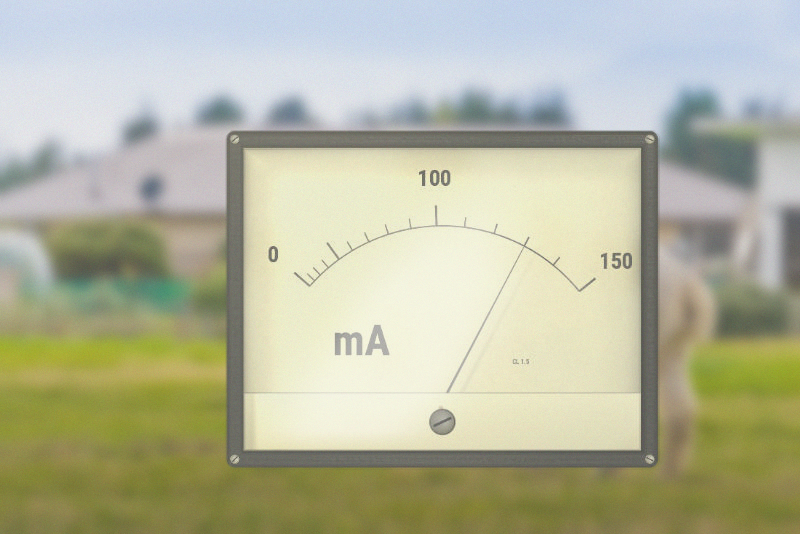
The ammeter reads mA 130
